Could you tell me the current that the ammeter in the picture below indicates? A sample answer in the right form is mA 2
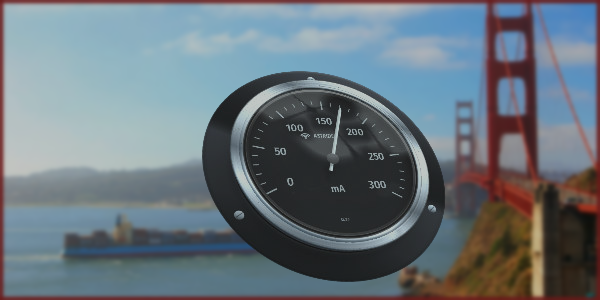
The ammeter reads mA 170
